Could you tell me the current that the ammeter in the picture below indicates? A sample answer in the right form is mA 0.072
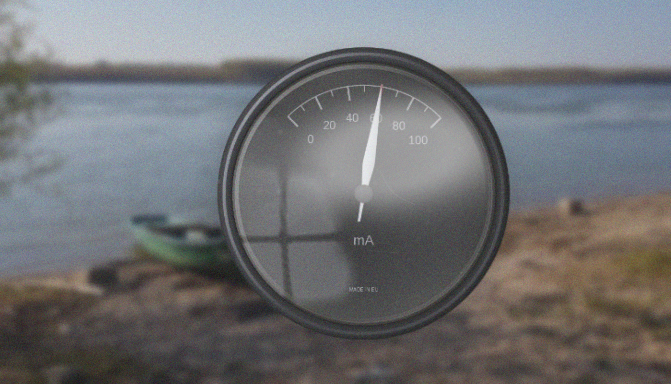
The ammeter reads mA 60
